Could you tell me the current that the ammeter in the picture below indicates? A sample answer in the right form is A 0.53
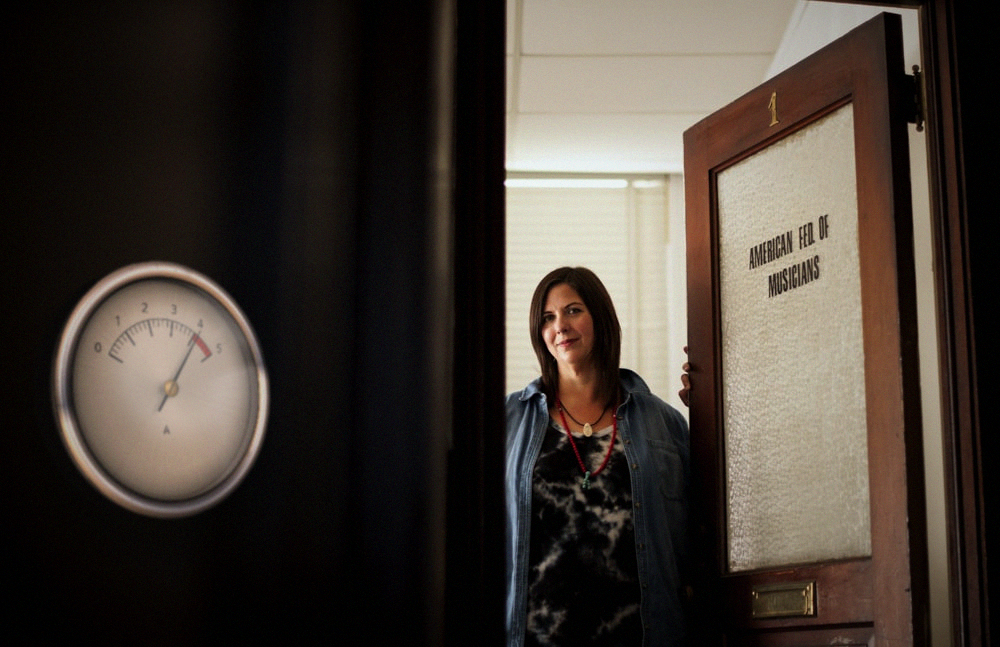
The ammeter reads A 4
